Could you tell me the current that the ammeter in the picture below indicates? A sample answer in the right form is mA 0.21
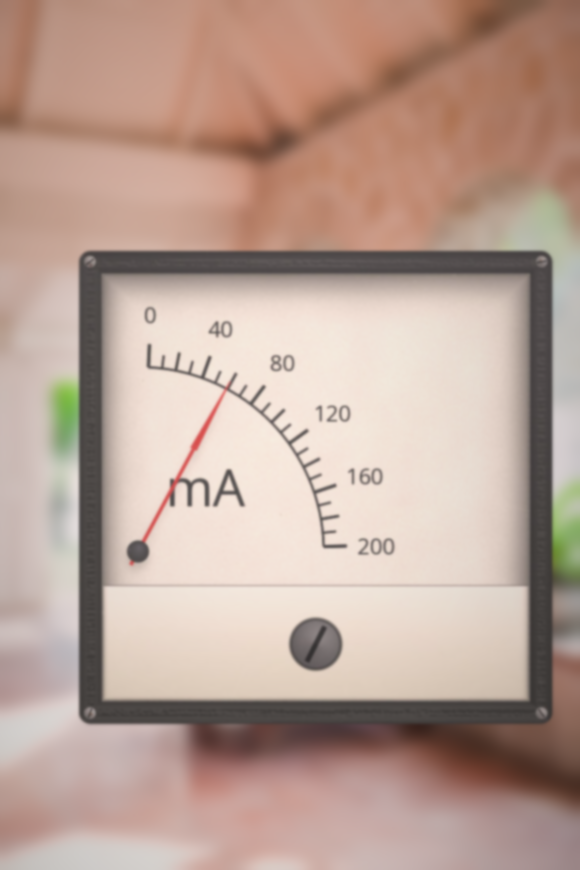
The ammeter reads mA 60
